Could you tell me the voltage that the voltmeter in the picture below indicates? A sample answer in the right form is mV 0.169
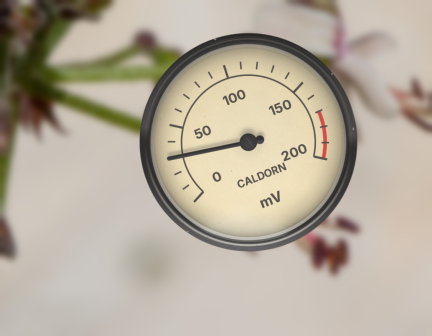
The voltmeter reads mV 30
